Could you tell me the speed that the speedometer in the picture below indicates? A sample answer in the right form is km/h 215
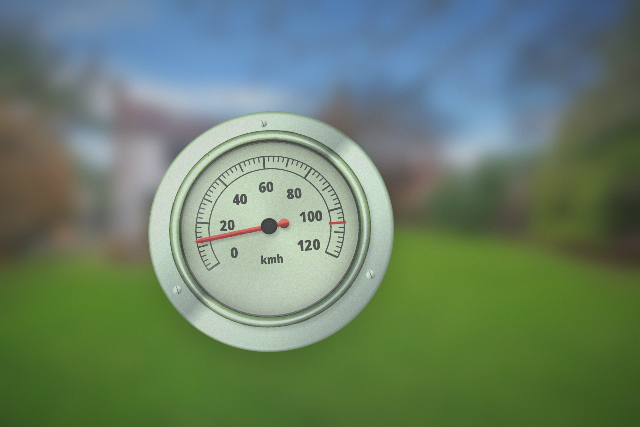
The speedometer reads km/h 12
